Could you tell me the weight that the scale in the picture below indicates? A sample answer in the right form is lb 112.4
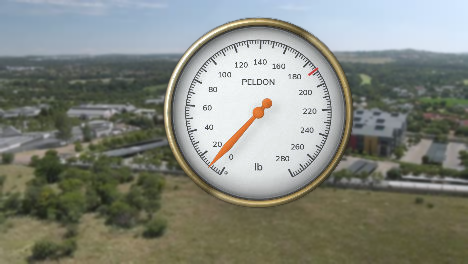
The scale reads lb 10
